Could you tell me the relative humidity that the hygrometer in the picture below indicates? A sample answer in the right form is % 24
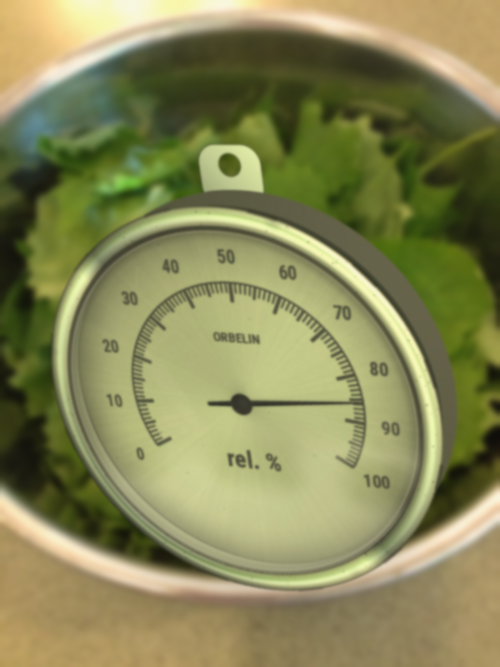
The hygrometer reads % 85
